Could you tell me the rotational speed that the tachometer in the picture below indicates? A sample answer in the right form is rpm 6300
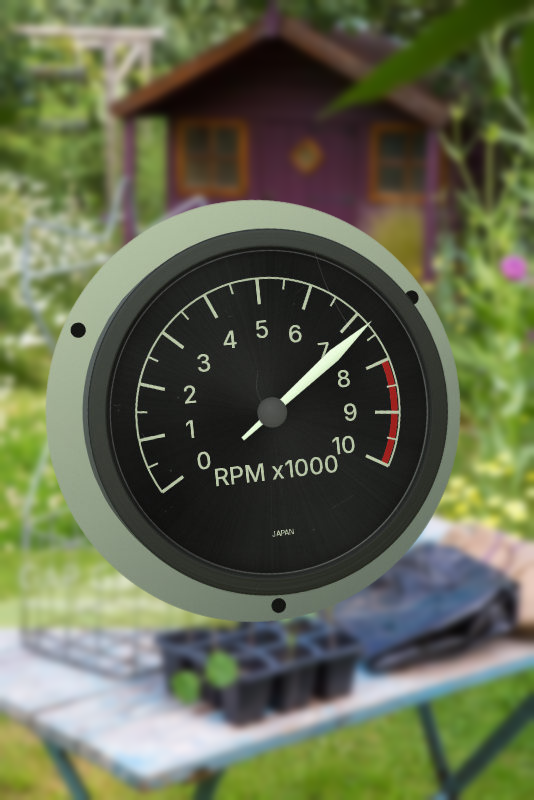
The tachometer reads rpm 7250
